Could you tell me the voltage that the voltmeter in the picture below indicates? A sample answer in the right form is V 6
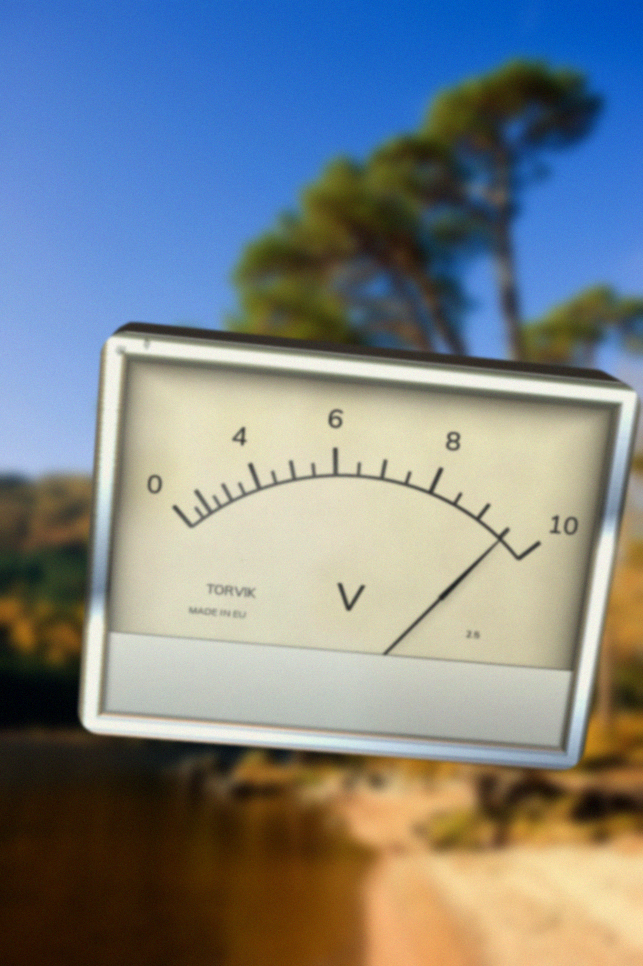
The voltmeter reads V 9.5
